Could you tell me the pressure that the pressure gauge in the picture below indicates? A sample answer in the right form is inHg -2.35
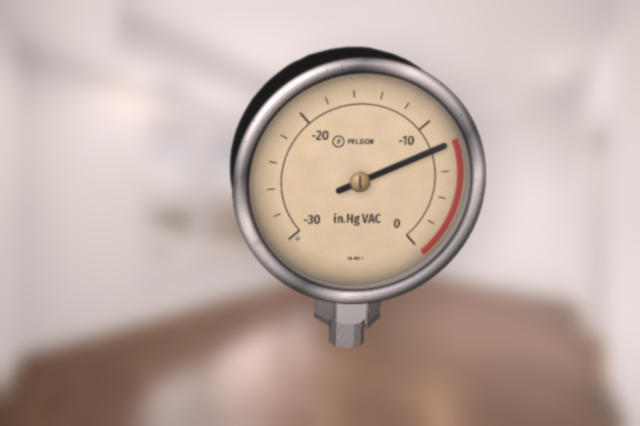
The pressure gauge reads inHg -8
